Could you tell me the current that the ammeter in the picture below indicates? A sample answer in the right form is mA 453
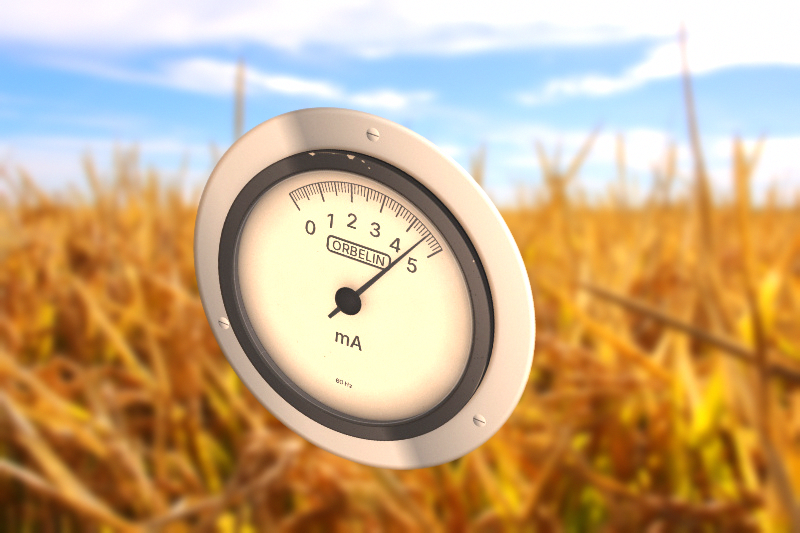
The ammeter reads mA 4.5
